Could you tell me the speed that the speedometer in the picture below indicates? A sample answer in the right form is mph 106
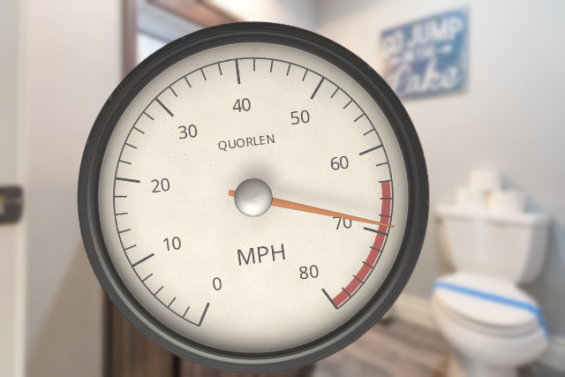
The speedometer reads mph 69
